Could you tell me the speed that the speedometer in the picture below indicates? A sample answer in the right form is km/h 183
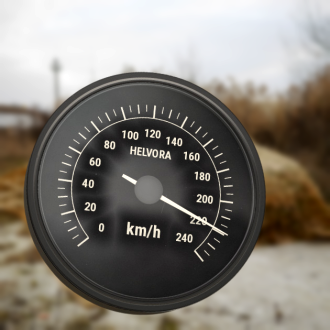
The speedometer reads km/h 220
